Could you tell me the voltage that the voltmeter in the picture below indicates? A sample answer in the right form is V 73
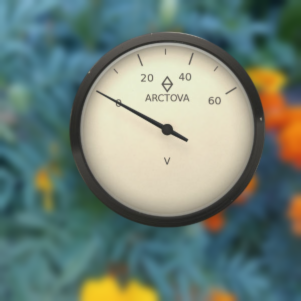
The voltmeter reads V 0
